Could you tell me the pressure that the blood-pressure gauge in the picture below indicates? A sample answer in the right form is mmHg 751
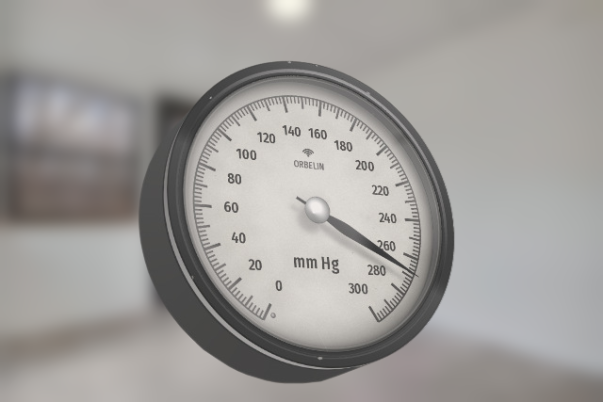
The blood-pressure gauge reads mmHg 270
